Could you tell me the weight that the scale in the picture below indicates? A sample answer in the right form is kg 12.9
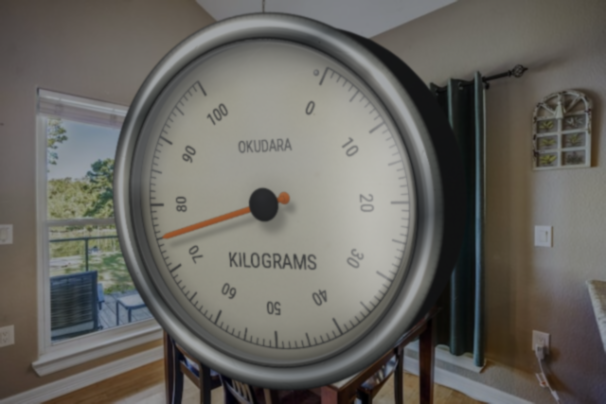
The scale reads kg 75
